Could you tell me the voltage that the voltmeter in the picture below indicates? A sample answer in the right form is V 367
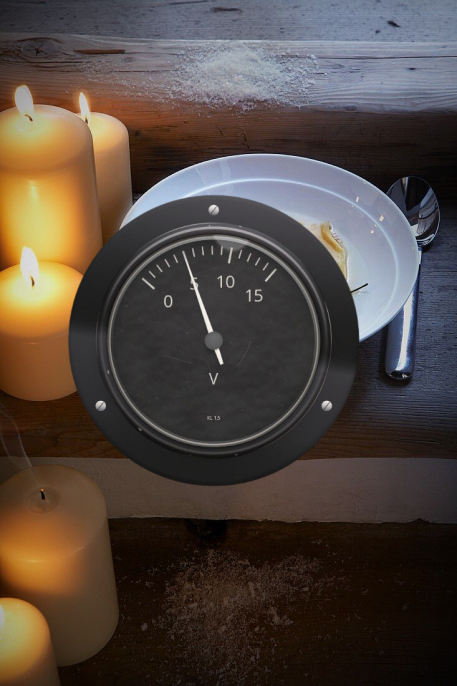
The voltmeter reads V 5
